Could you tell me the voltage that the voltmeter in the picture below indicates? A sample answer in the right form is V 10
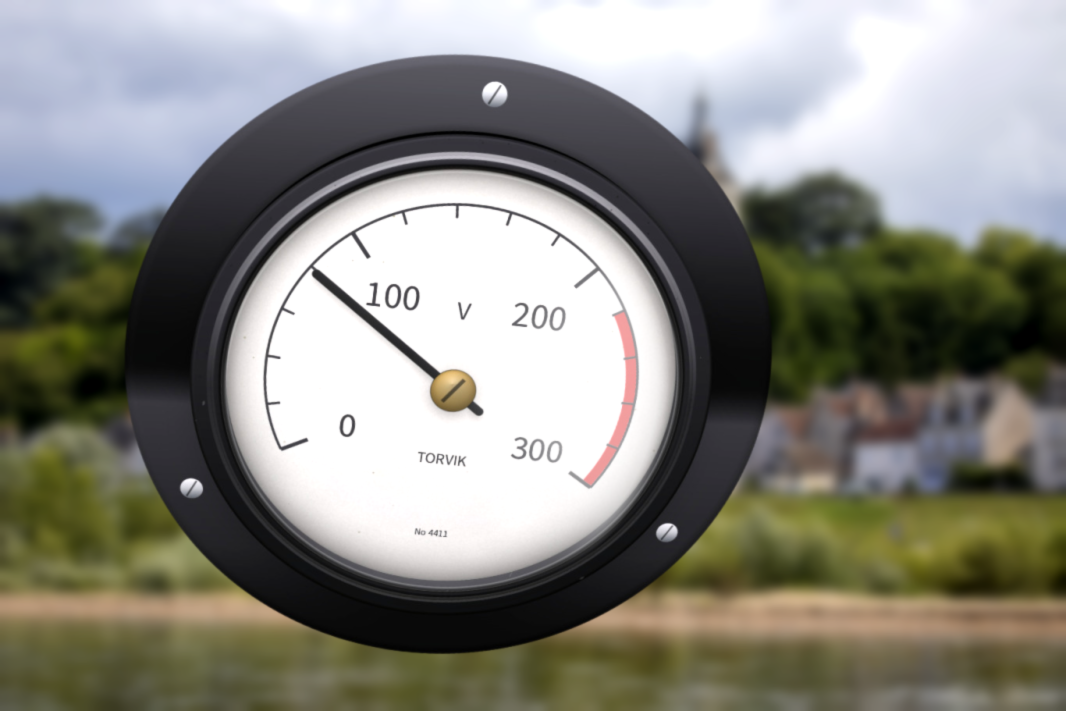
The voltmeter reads V 80
